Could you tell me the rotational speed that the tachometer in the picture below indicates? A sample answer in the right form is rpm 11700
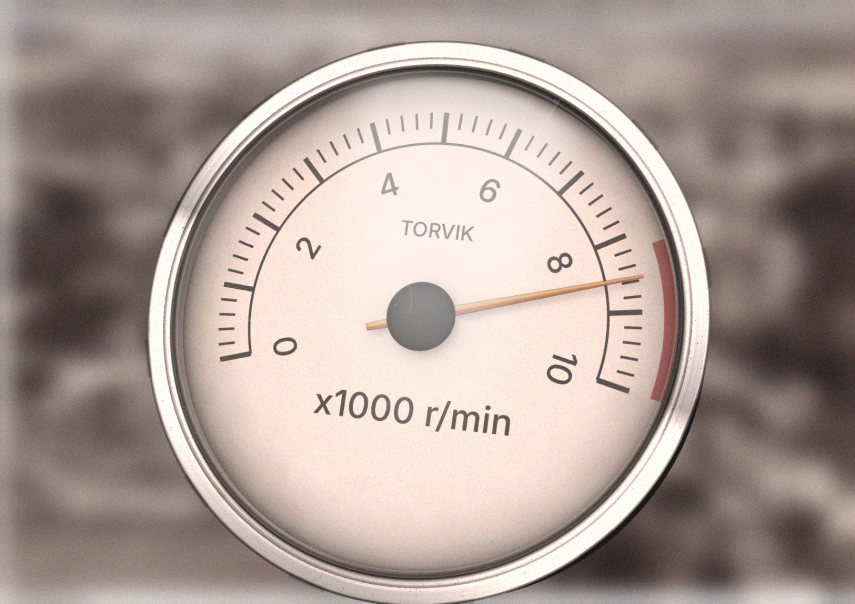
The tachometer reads rpm 8600
